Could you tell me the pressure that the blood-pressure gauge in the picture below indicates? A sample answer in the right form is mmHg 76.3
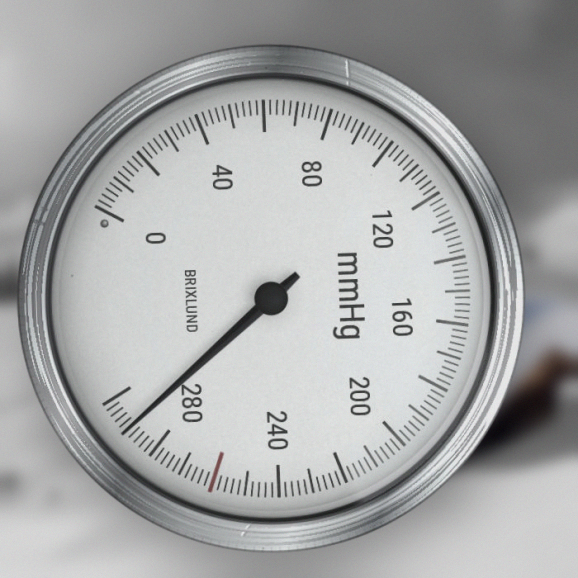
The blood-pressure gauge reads mmHg 290
